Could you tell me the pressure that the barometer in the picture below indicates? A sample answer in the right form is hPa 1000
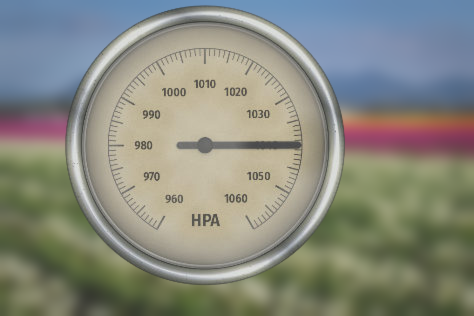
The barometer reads hPa 1040
